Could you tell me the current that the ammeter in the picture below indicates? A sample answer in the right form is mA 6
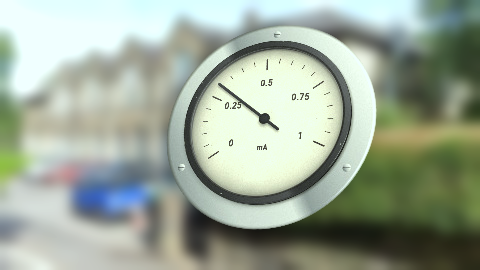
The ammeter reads mA 0.3
